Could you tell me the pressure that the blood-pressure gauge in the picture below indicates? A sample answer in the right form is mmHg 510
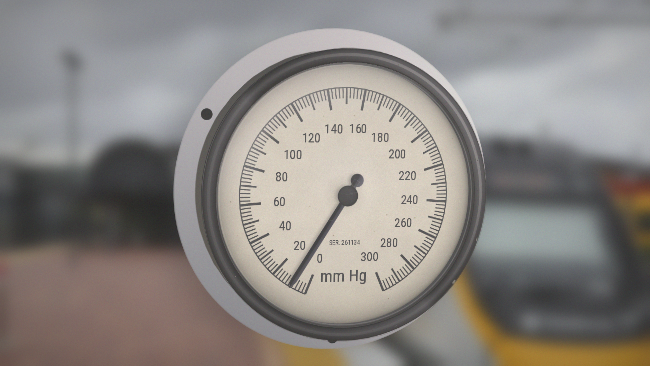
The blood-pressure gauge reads mmHg 10
